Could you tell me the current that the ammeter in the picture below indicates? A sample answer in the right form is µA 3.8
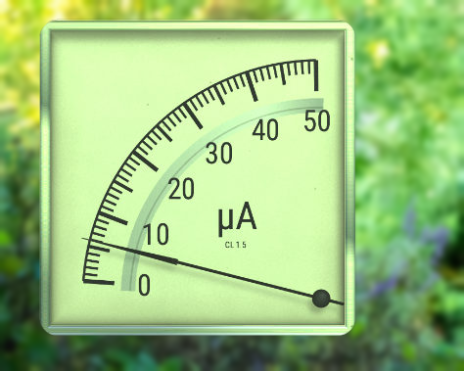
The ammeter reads µA 6
